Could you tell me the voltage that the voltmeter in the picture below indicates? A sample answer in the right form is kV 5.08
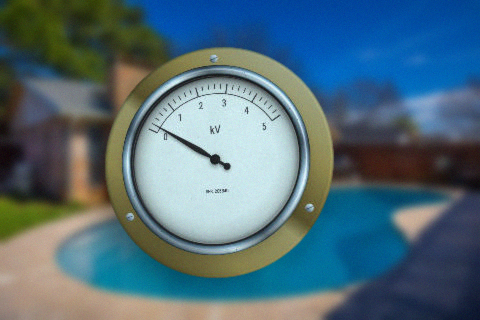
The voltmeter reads kV 0.2
